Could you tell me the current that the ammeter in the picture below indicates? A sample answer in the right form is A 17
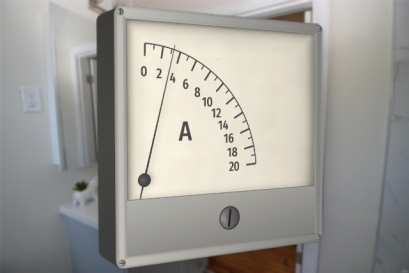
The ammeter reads A 3
